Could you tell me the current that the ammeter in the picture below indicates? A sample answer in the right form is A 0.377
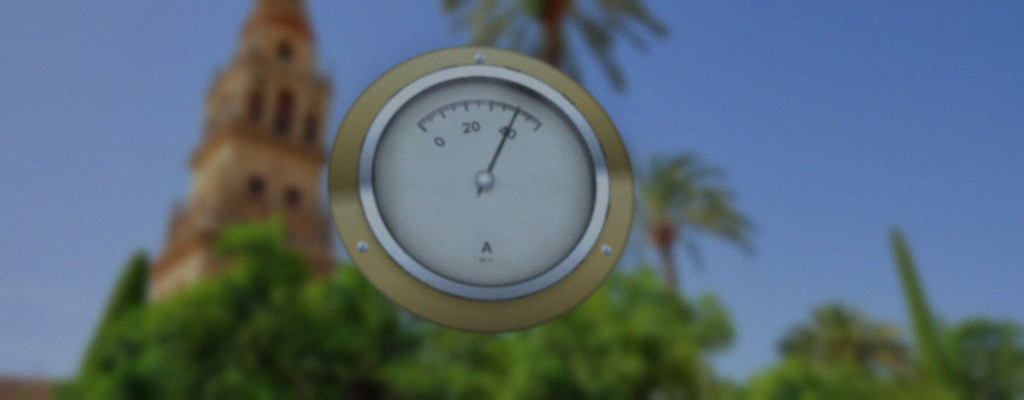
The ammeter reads A 40
